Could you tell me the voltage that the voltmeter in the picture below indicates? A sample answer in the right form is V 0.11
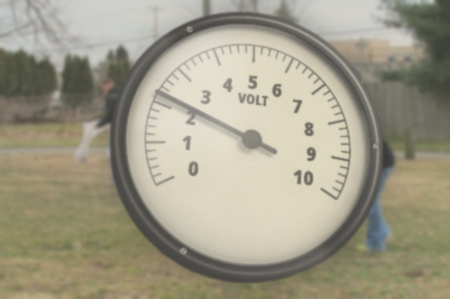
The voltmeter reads V 2.2
